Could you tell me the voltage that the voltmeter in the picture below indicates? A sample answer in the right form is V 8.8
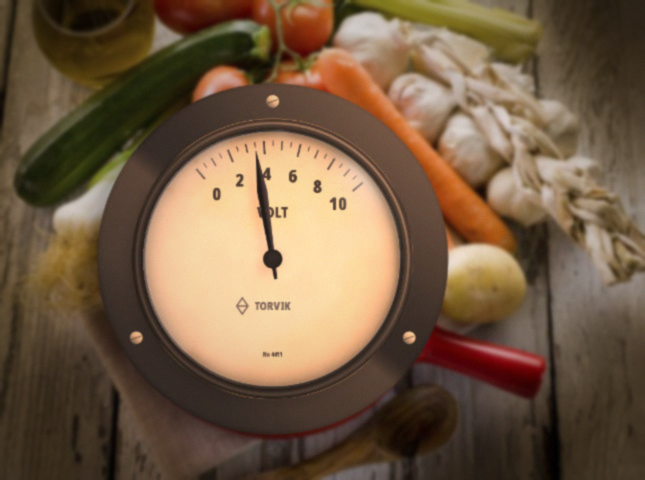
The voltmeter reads V 3.5
